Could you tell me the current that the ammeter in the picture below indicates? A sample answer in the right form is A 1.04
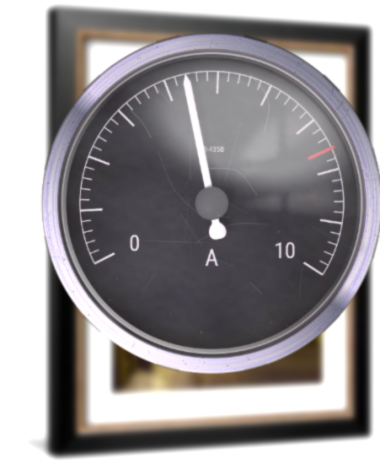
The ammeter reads A 4.4
